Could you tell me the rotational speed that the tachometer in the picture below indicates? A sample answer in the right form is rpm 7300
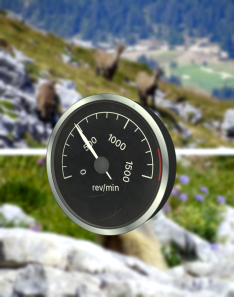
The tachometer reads rpm 500
